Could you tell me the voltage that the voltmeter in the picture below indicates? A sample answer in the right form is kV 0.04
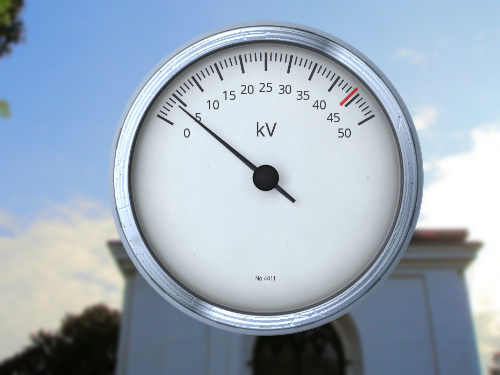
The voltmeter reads kV 4
